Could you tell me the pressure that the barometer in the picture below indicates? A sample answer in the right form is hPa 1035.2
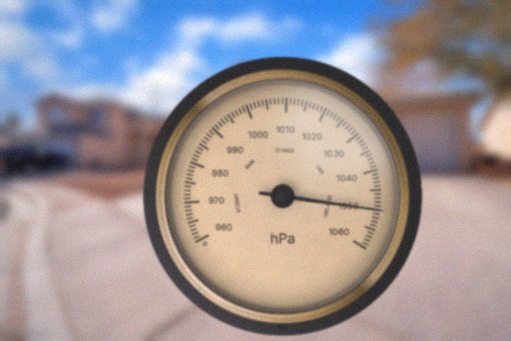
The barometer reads hPa 1050
